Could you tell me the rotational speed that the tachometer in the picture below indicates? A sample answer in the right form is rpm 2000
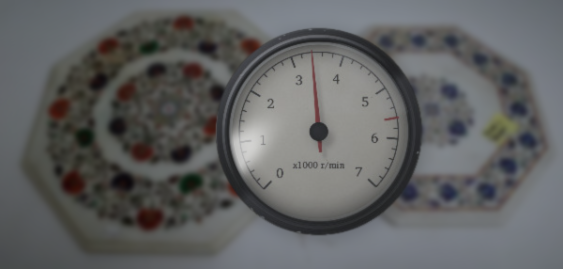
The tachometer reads rpm 3400
